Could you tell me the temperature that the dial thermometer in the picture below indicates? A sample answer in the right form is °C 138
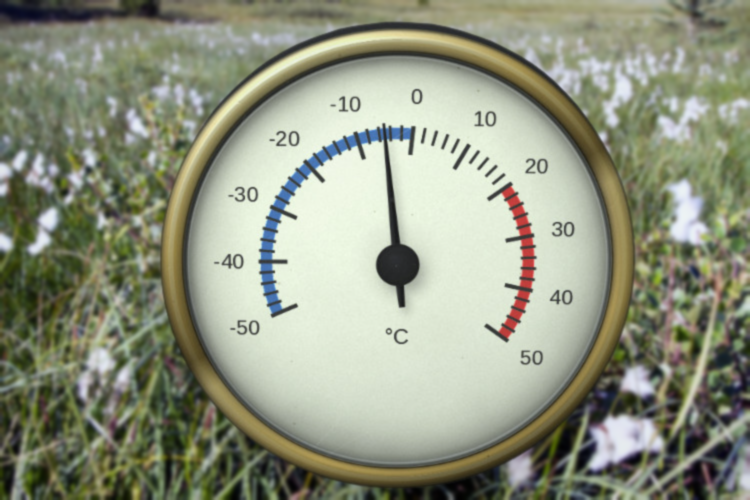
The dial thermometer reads °C -5
